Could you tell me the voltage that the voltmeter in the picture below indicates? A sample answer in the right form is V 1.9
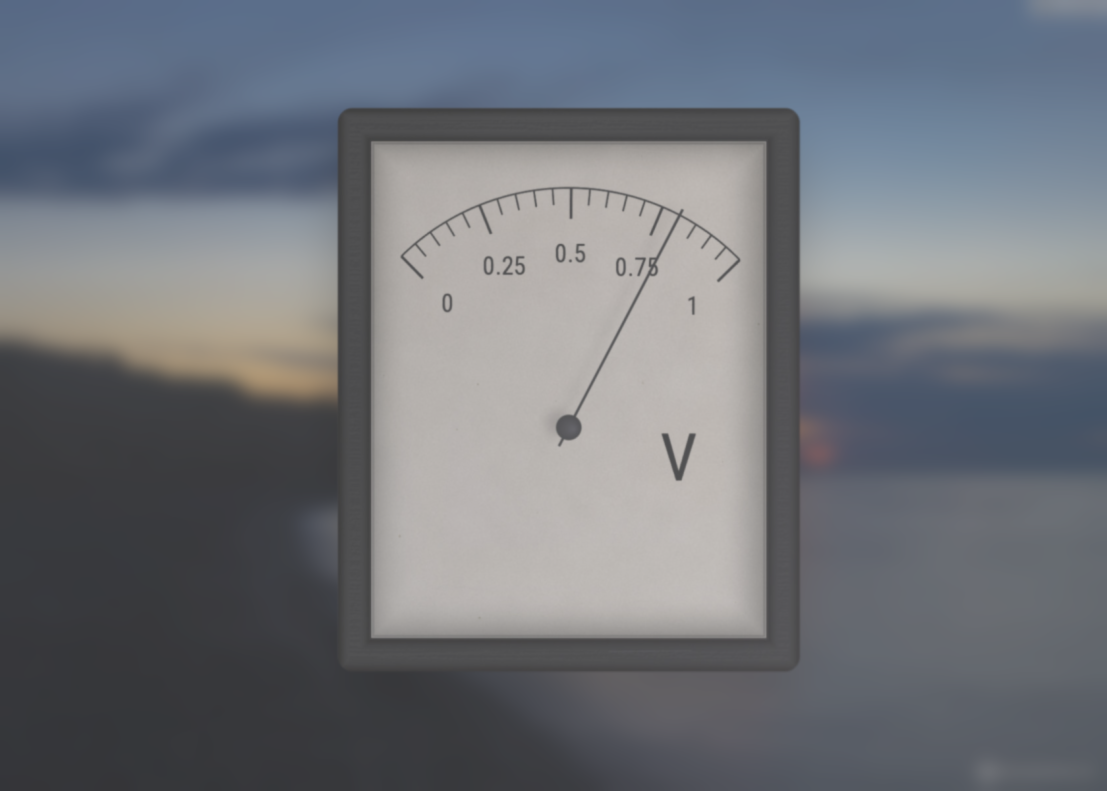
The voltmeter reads V 0.8
